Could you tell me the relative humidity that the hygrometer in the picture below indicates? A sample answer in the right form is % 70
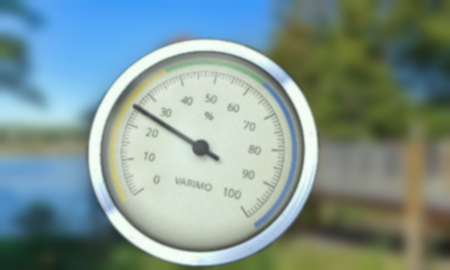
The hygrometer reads % 25
